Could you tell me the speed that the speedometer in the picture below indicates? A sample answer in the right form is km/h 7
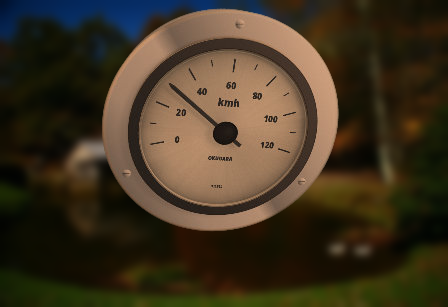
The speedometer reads km/h 30
